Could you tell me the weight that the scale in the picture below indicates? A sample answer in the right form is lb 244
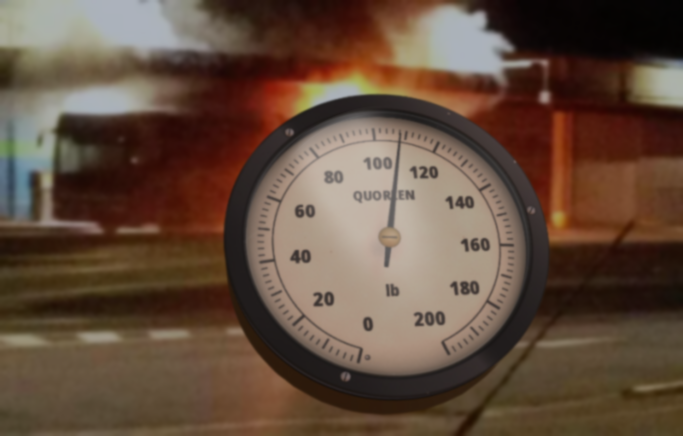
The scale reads lb 108
